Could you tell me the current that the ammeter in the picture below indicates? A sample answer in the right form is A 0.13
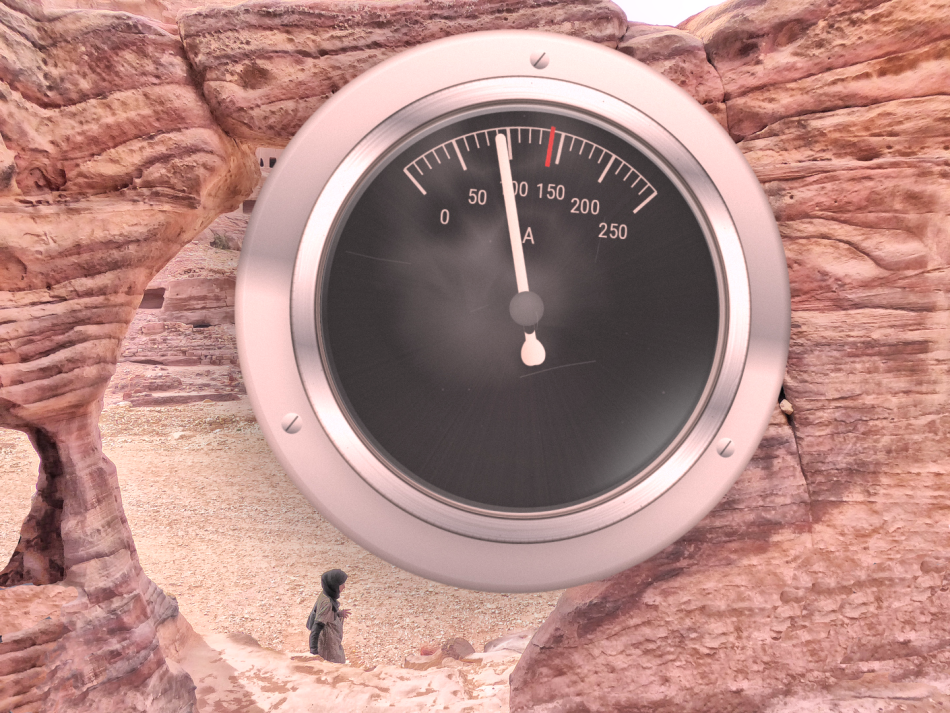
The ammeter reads A 90
